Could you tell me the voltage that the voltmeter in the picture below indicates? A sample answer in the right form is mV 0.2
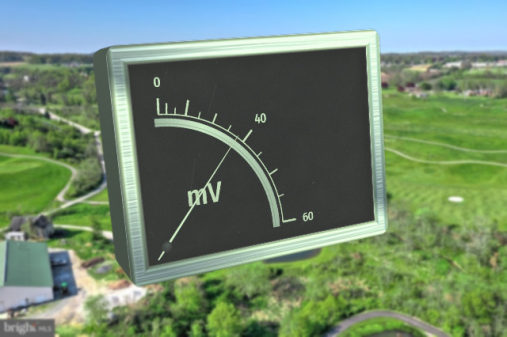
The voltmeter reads mV 37.5
